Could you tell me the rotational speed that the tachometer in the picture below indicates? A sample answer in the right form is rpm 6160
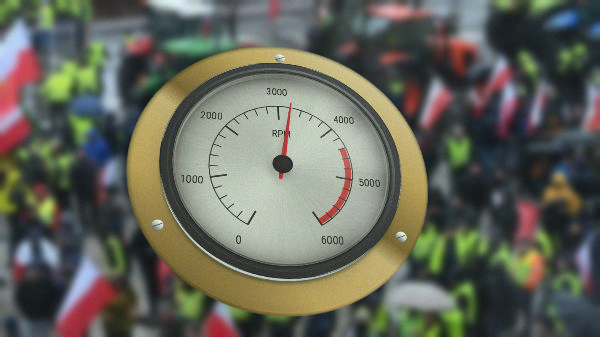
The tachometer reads rpm 3200
